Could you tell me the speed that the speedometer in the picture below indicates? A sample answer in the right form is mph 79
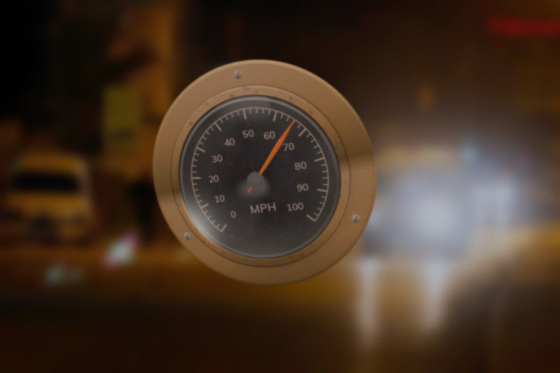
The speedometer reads mph 66
